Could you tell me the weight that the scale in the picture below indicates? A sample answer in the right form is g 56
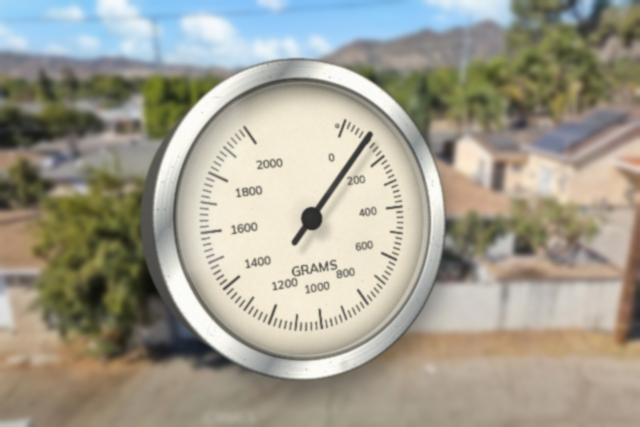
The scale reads g 100
